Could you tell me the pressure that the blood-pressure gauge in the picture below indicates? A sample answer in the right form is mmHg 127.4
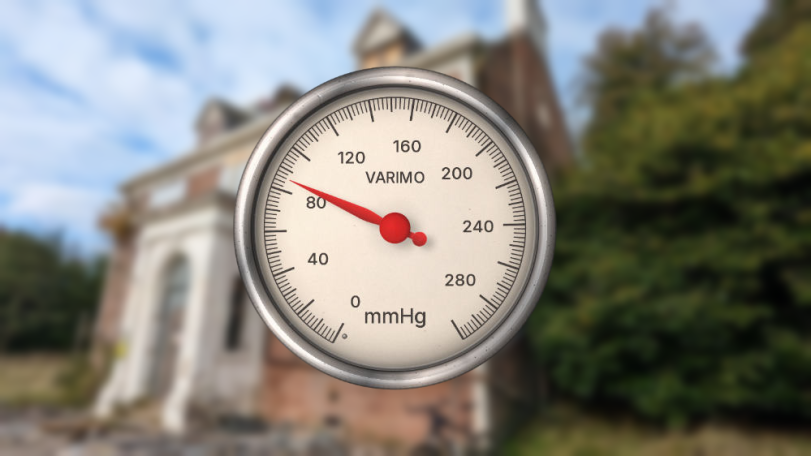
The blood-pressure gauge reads mmHg 86
